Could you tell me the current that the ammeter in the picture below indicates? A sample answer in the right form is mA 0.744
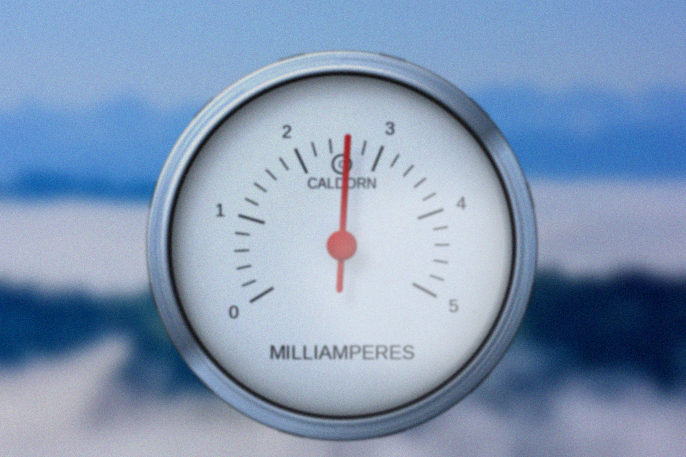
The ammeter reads mA 2.6
